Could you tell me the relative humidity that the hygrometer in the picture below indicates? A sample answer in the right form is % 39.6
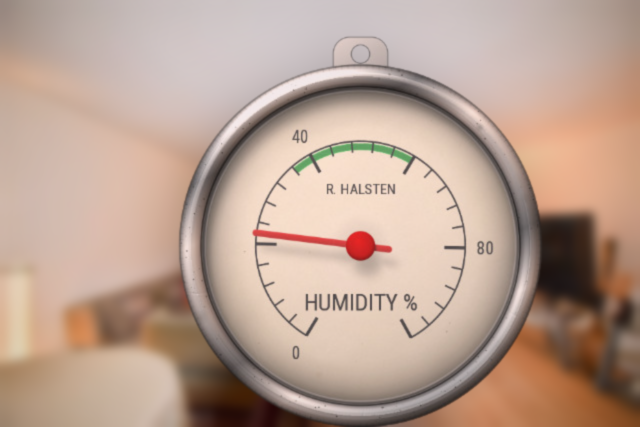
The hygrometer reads % 22
